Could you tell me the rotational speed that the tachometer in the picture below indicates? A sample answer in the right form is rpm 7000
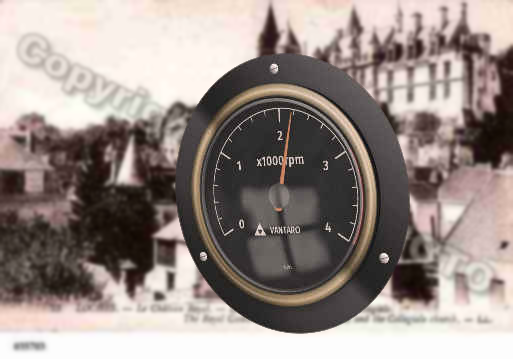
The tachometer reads rpm 2200
